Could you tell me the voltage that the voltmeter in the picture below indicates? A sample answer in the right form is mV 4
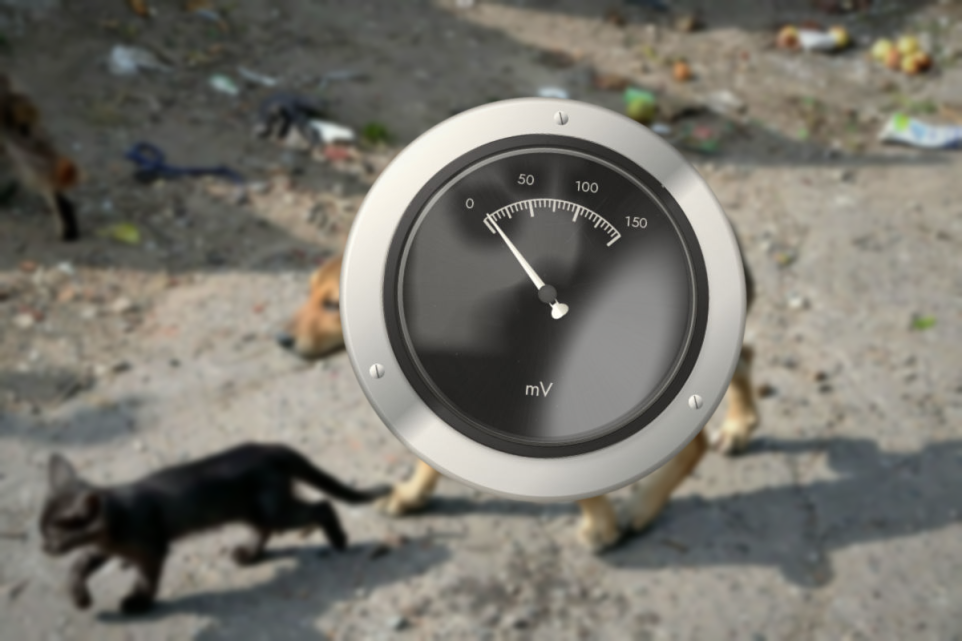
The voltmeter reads mV 5
